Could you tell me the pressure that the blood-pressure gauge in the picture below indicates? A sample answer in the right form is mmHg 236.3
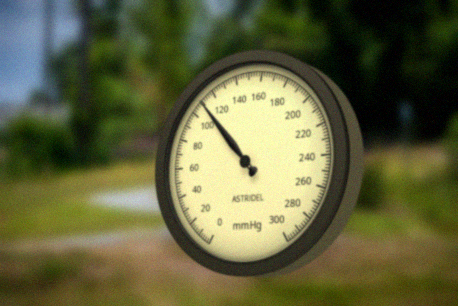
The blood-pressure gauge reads mmHg 110
